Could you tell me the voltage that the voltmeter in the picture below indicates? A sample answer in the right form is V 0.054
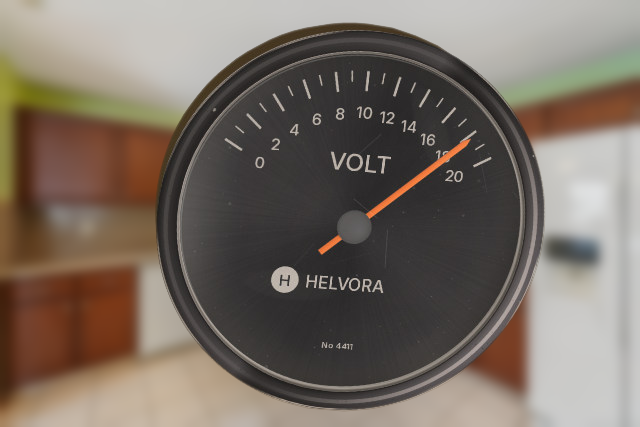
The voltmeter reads V 18
